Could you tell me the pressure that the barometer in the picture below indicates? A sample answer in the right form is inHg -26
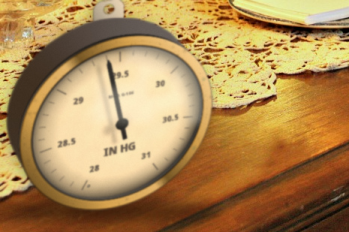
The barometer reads inHg 29.4
